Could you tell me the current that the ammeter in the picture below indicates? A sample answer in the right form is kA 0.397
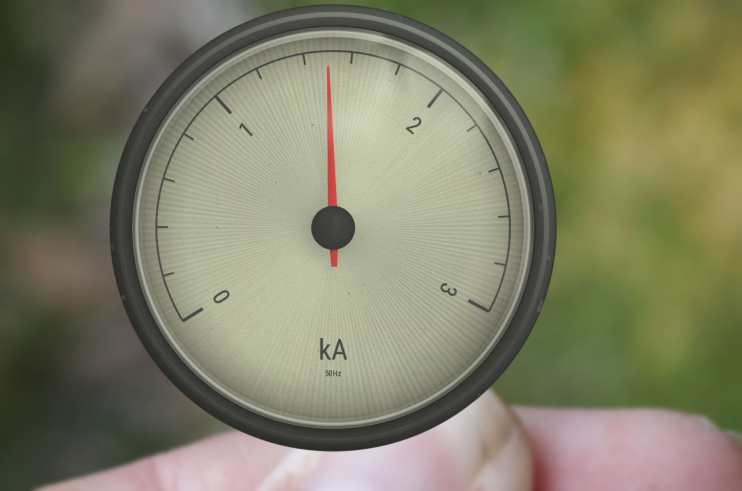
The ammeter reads kA 1.5
